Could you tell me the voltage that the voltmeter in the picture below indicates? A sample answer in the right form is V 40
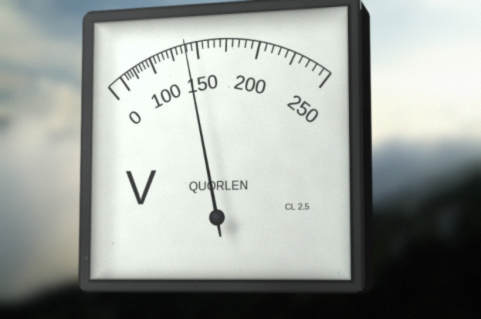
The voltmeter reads V 140
